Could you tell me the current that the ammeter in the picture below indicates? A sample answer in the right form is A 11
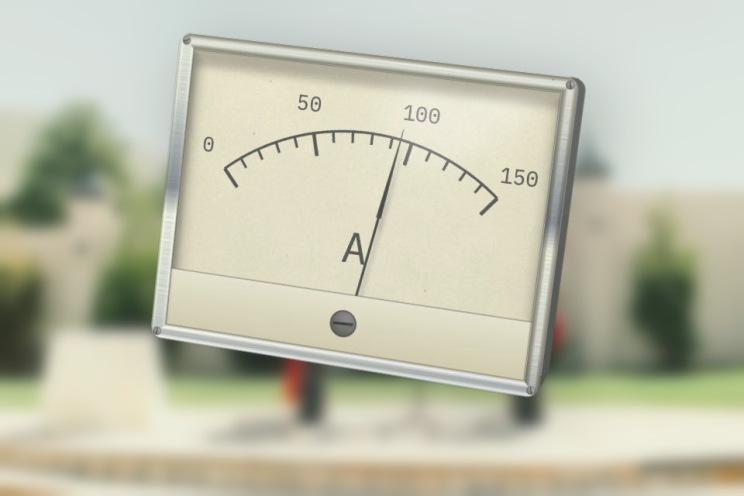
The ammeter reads A 95
